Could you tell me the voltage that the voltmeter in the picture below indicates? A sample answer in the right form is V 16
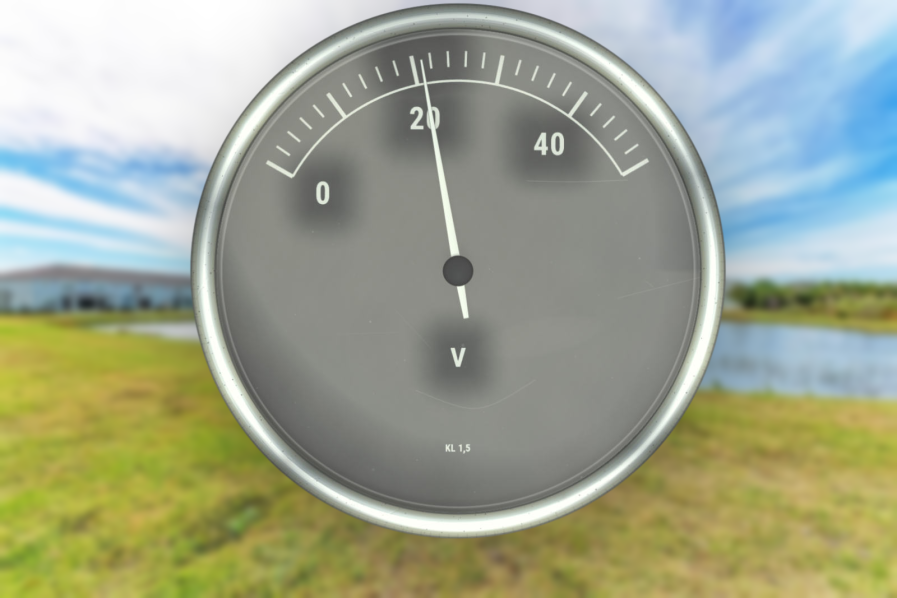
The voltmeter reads V 21
